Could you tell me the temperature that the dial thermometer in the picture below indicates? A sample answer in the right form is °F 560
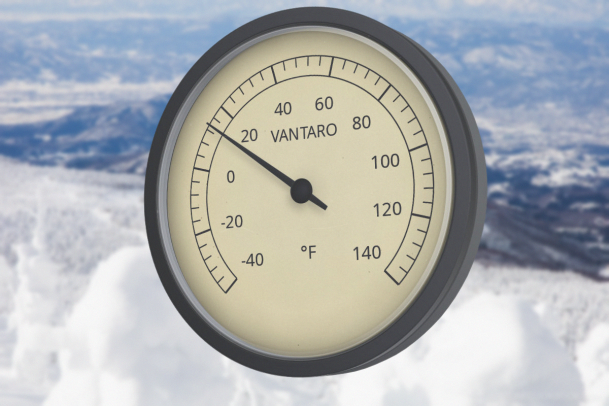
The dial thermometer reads °F 14
